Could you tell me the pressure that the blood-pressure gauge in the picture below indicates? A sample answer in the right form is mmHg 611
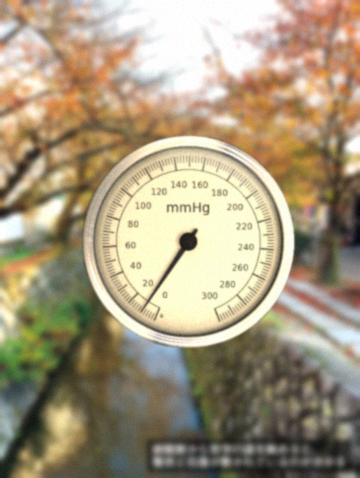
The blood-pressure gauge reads mmHg 10
